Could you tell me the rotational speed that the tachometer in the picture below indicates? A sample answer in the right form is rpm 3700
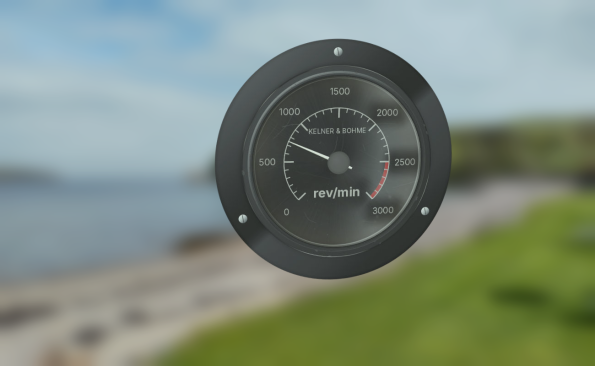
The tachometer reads rpm 750
